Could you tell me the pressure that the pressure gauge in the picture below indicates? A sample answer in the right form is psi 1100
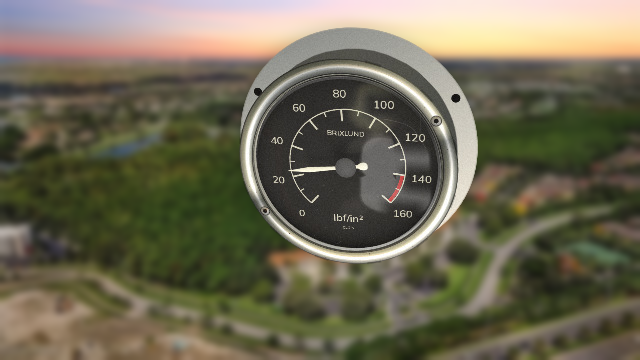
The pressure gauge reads psi 25
